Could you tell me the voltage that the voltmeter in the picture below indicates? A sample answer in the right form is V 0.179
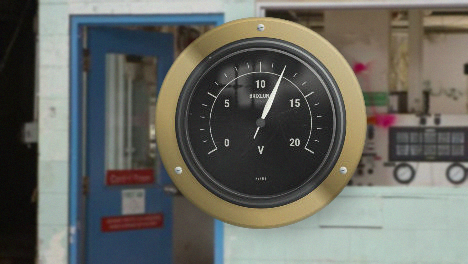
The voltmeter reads V 12
